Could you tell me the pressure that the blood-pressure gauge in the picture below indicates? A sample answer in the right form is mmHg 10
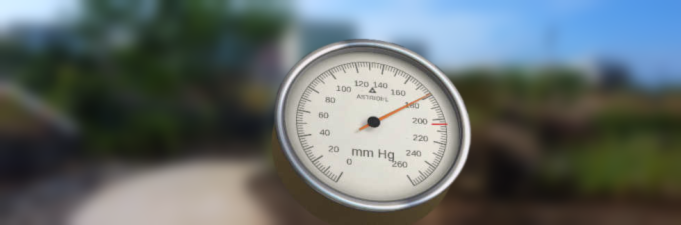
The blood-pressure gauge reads mmHg 180
